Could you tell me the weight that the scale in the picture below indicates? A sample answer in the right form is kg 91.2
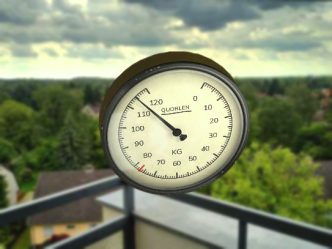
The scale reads kg 115
